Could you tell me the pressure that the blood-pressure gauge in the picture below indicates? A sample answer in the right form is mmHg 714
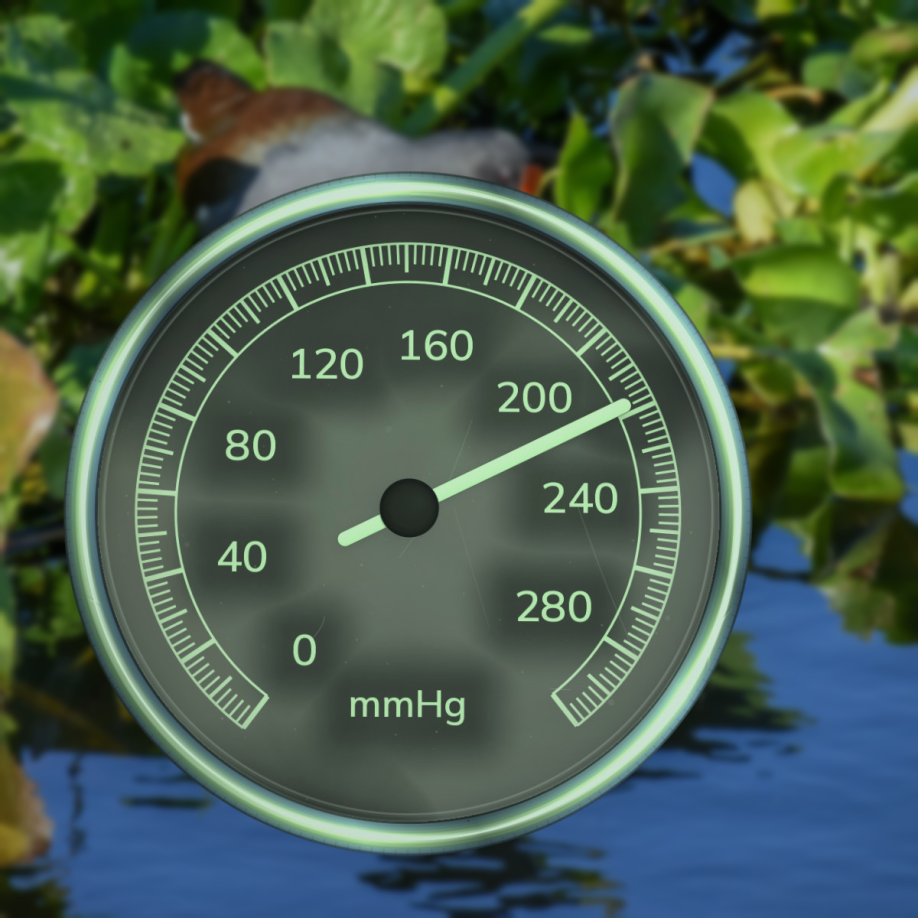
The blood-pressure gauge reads mmHg 218
